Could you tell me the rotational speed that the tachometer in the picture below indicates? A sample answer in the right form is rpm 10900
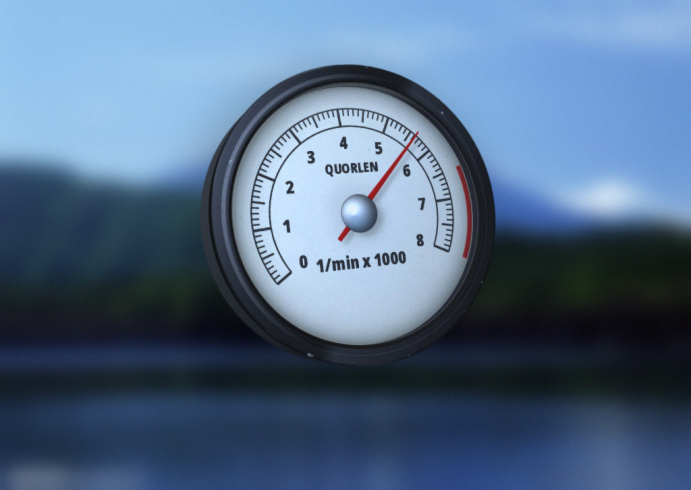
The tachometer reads rpm 5600
